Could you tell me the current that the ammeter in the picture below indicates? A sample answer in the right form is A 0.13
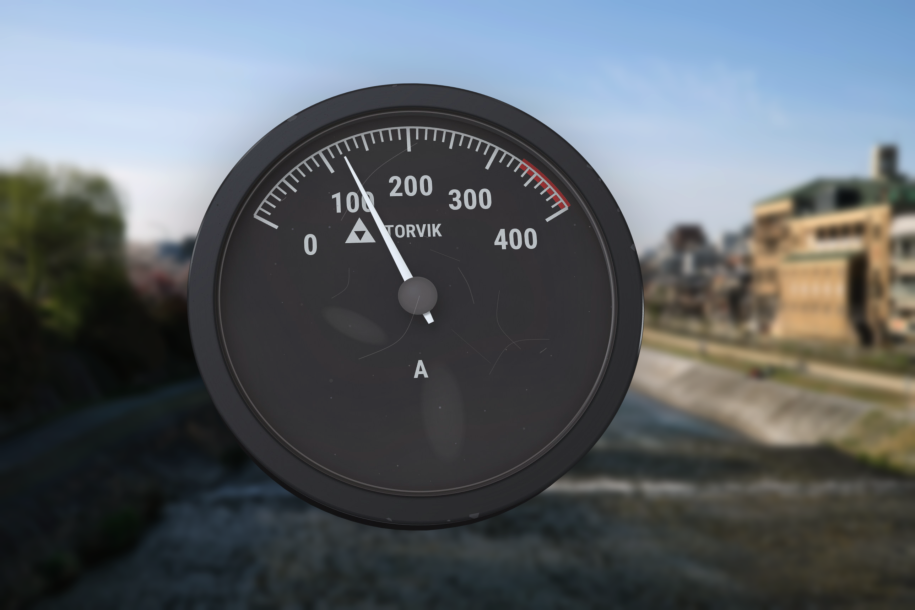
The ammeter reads A 120
